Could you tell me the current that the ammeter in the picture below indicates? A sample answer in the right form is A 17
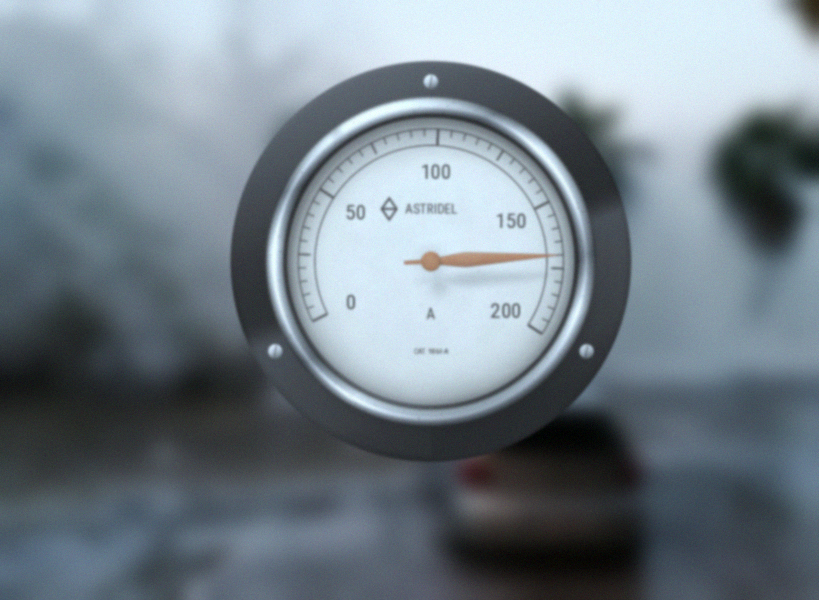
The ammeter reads A 170
